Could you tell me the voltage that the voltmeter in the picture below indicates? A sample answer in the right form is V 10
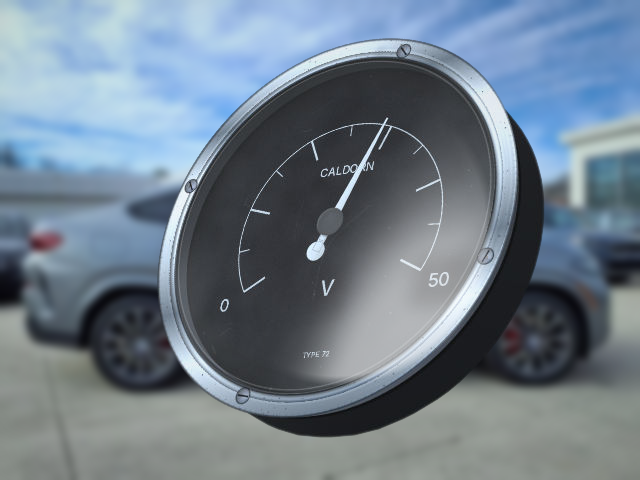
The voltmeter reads V 30
